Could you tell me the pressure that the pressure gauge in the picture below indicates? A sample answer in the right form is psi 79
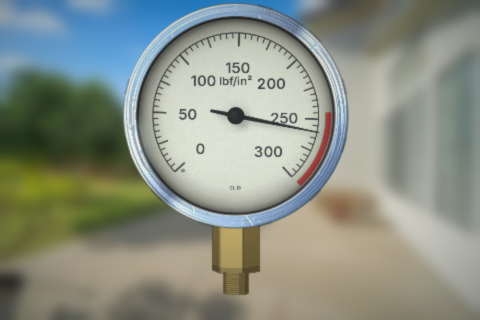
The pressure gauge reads psi 260
